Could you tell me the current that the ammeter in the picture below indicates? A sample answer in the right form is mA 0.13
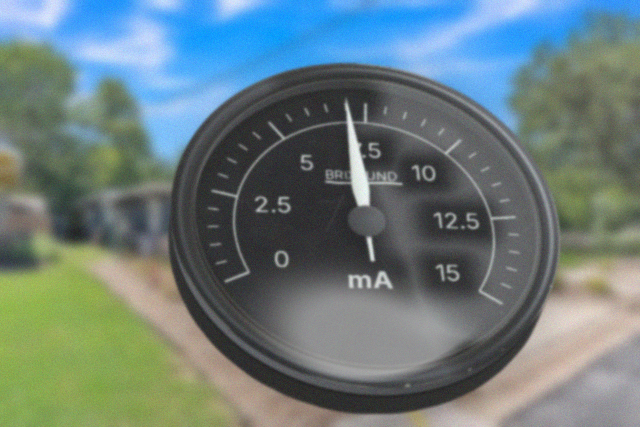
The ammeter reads mA 7
